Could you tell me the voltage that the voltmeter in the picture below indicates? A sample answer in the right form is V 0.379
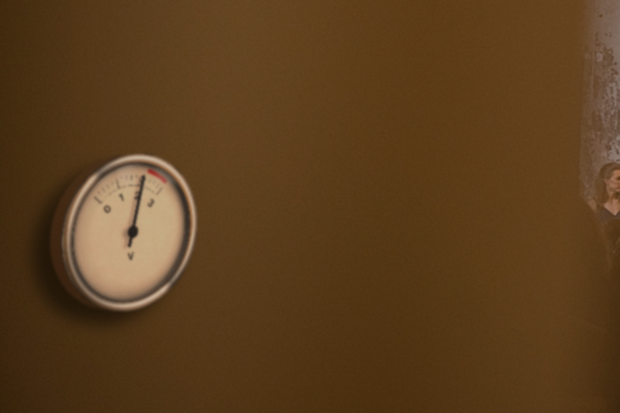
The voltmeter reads V 2
